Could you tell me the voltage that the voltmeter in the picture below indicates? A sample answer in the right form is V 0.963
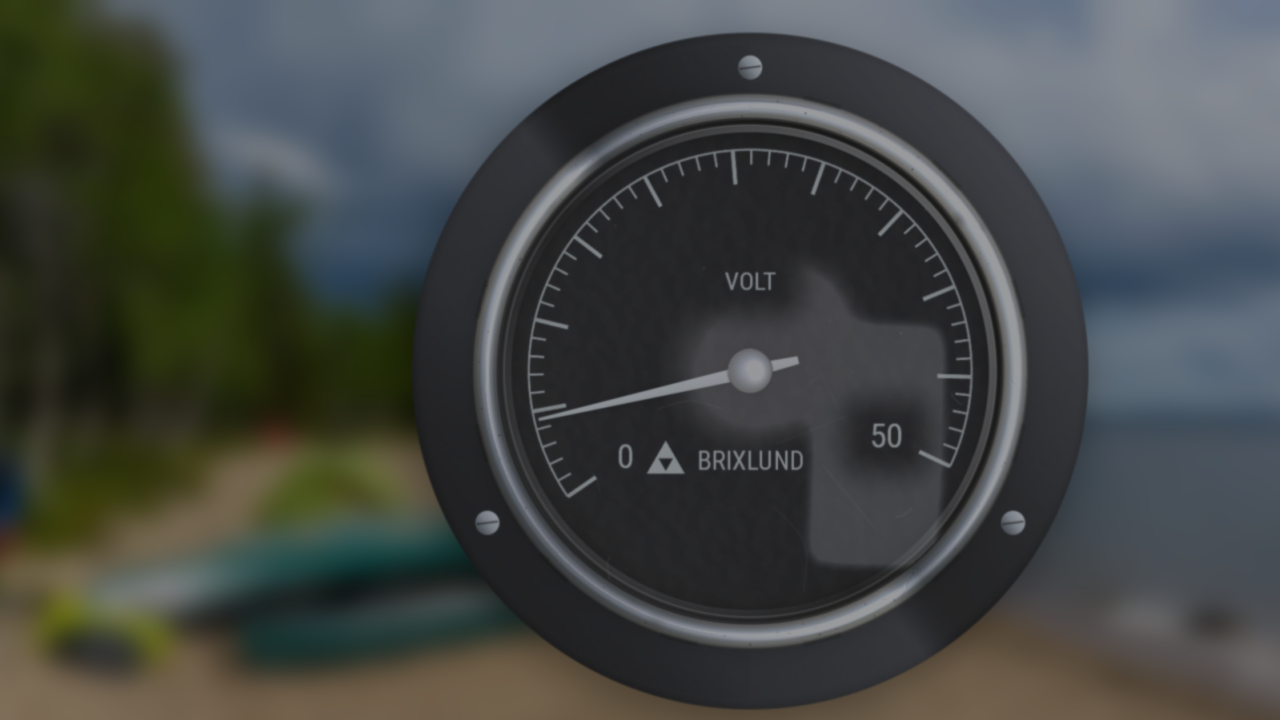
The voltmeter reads V 4.5
